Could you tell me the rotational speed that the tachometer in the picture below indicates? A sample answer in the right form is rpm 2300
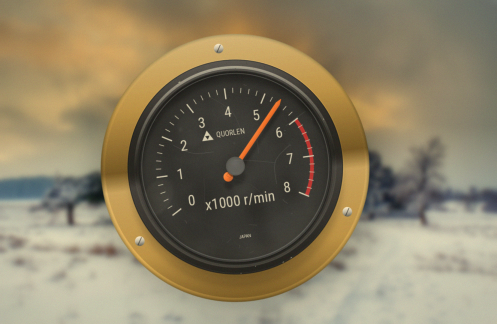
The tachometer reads rpm 5400
